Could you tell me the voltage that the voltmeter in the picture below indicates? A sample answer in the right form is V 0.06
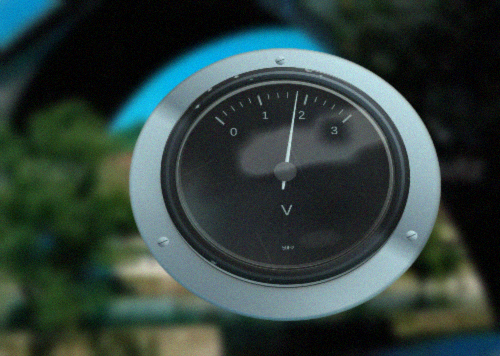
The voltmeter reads V 1.8
